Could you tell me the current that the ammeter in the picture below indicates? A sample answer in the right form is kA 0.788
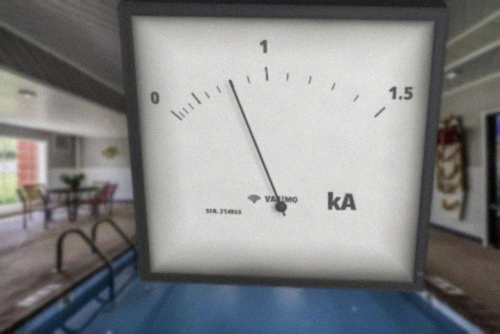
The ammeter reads kA 0.8
